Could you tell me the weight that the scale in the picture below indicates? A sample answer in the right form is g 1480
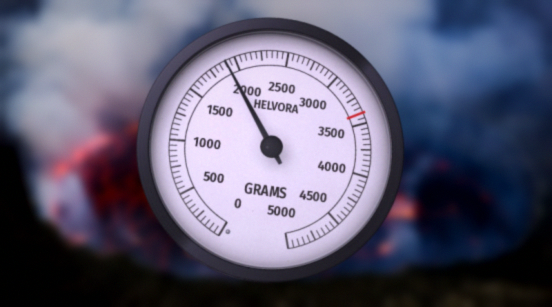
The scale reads g 1900
